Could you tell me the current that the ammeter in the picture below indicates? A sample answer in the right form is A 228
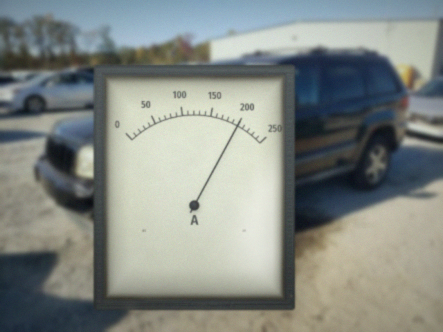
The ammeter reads A 200
